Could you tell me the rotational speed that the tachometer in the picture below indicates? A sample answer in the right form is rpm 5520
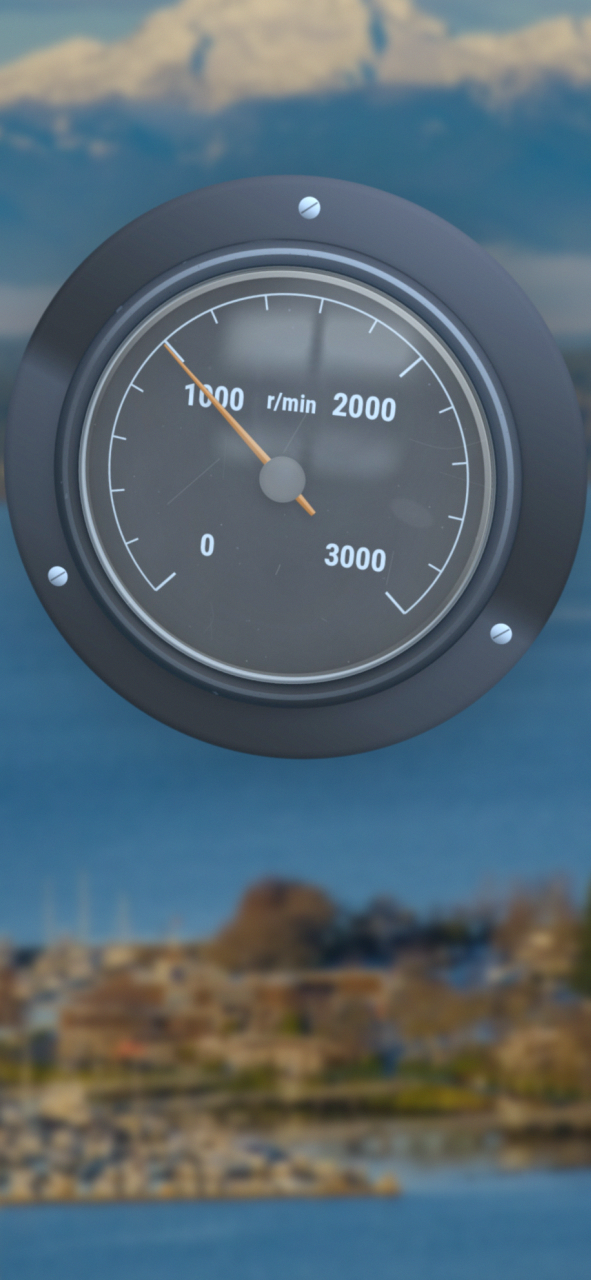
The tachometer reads rpm 1000
